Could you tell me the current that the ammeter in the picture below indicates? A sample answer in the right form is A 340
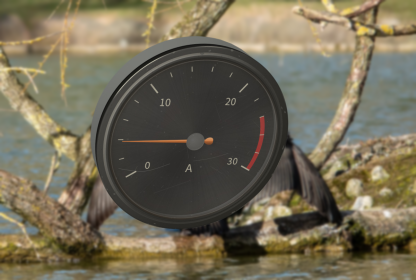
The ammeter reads A 4
